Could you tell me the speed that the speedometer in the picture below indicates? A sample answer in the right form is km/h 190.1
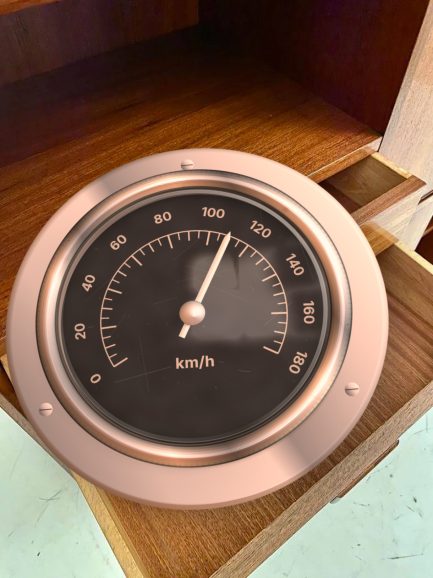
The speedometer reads km/h 110
